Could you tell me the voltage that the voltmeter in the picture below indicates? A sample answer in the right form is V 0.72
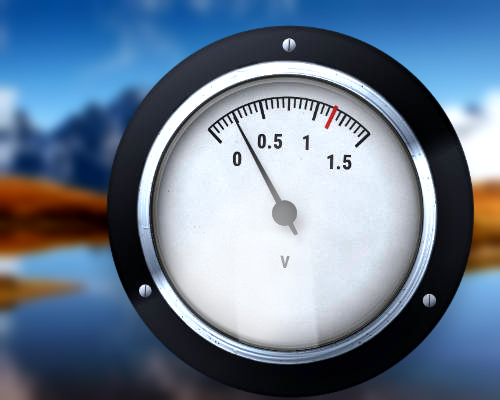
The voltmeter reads V 0.25
